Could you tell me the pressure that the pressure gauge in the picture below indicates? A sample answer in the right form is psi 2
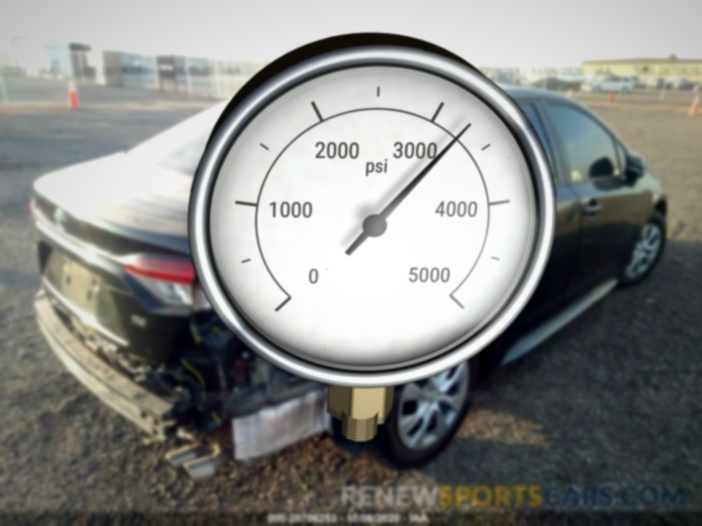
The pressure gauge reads psi 3250
